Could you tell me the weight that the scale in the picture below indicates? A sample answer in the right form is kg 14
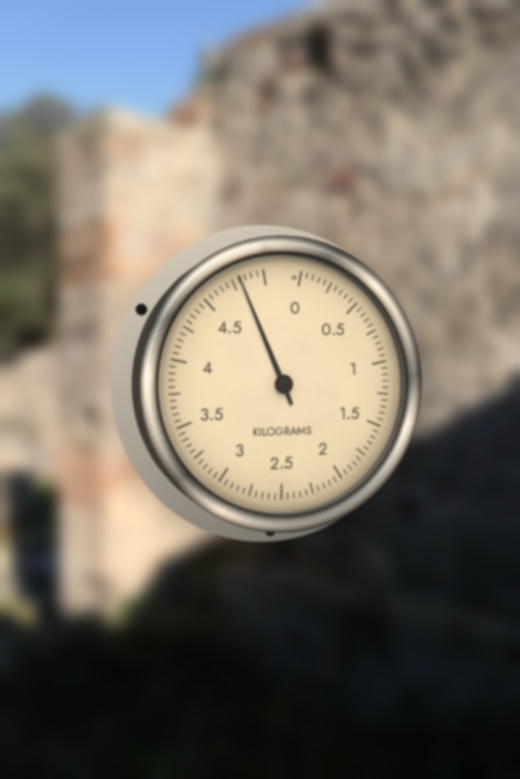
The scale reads kg 4.8
